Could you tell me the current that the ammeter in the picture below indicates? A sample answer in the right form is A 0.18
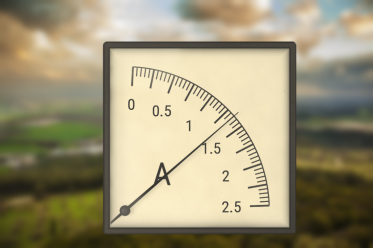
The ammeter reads A 1.35
